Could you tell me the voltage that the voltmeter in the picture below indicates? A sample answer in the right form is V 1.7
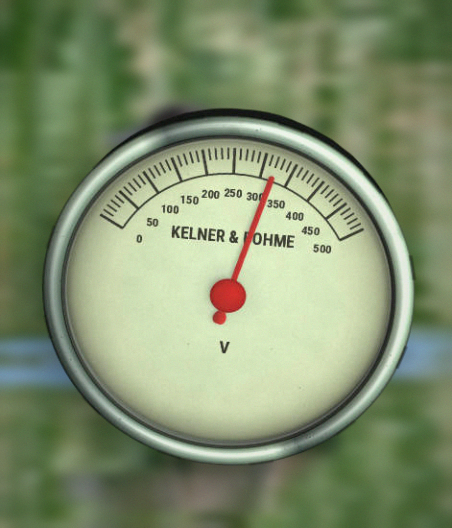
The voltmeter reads V 320
